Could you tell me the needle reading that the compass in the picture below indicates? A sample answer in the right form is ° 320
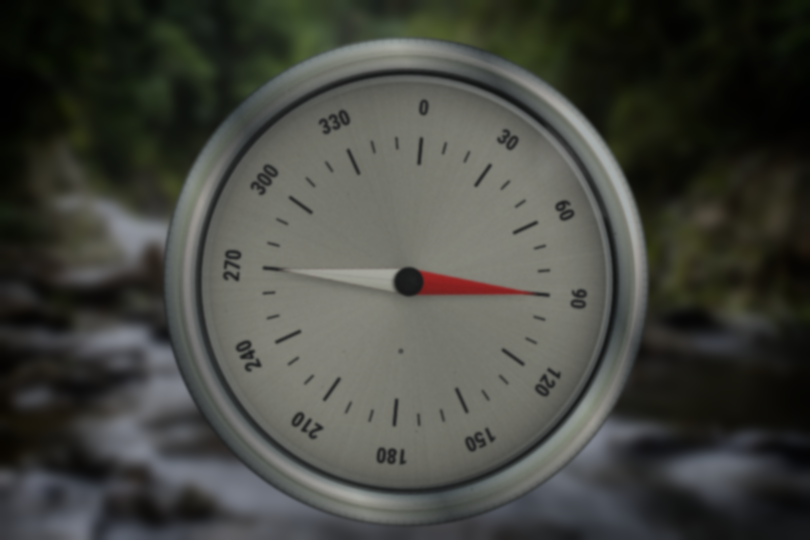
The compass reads ° 90
